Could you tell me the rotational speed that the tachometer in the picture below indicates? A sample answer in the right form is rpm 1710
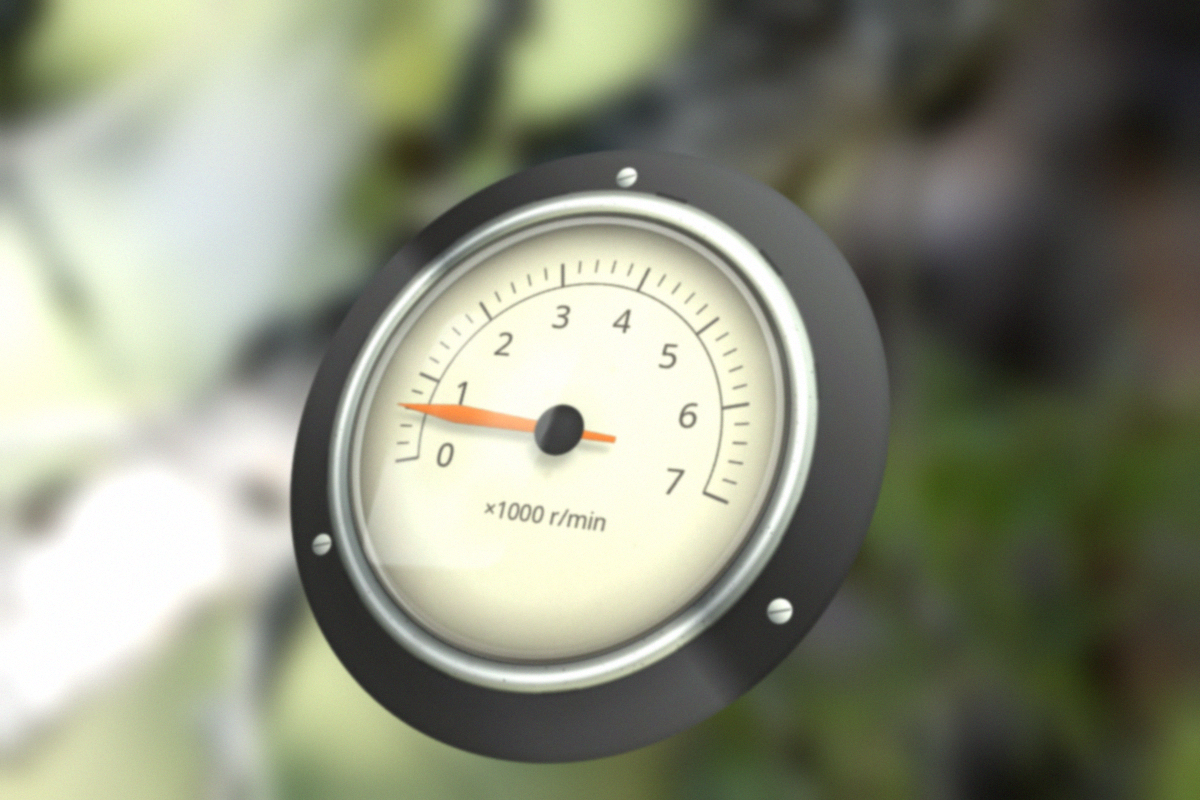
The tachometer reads rpm 600
